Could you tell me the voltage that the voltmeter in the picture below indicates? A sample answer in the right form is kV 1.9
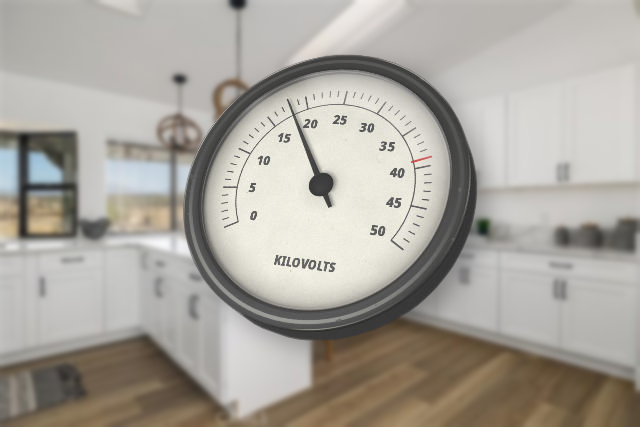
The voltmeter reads kV 18
